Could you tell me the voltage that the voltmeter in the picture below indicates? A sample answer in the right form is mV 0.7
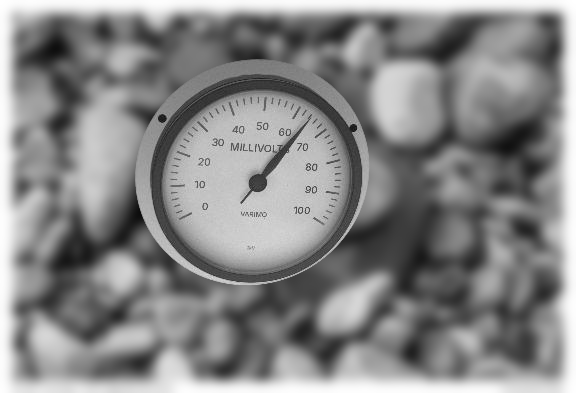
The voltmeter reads mV 64
